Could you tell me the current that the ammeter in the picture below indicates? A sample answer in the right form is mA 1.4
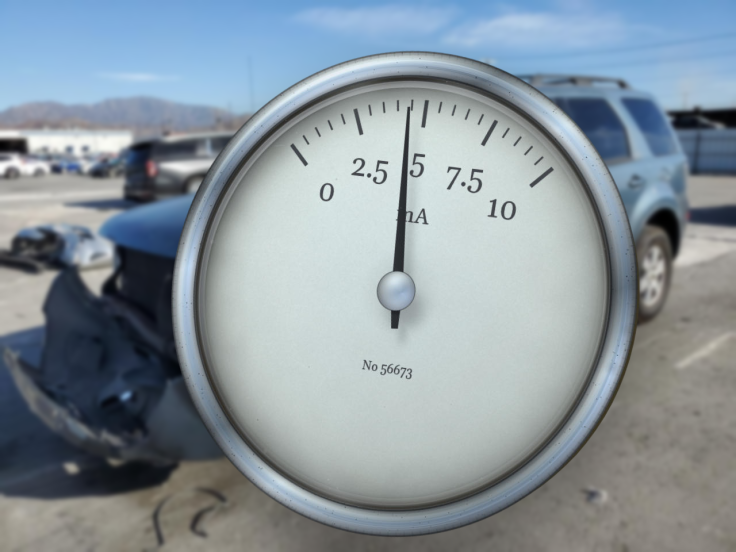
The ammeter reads mA 4.5
